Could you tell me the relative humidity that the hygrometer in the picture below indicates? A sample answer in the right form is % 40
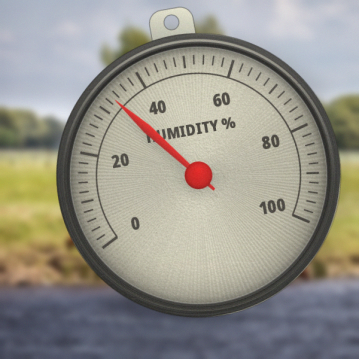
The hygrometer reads % 33
